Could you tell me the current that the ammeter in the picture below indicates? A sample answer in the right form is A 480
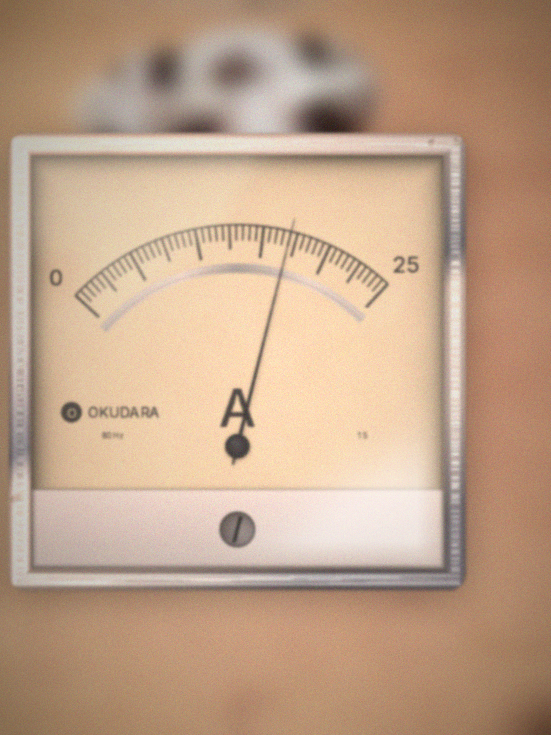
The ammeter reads A 17
